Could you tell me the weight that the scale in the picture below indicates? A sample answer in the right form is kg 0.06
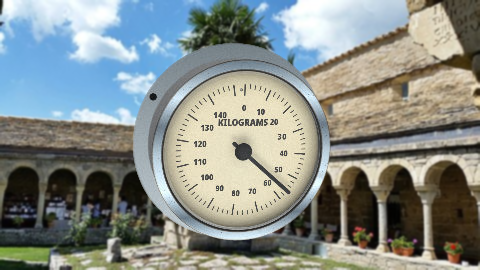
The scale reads kg 56
